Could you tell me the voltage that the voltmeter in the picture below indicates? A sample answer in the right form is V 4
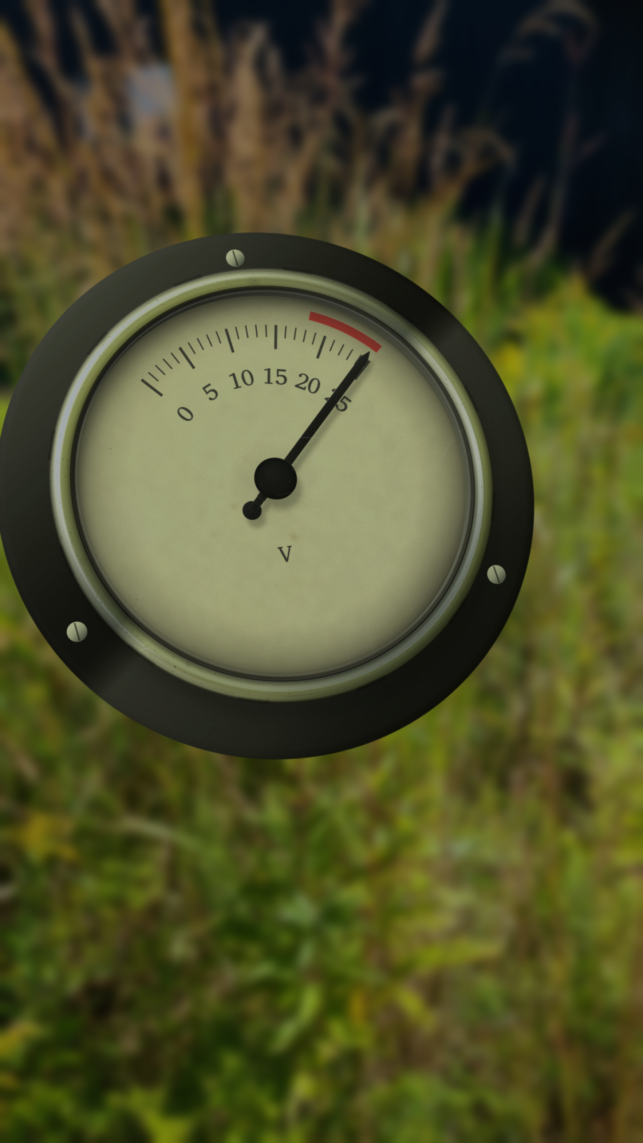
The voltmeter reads V 24.5
